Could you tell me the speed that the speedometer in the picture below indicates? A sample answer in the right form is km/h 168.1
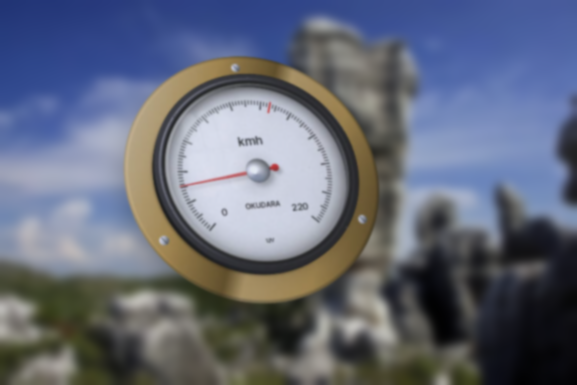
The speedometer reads km/h 30
